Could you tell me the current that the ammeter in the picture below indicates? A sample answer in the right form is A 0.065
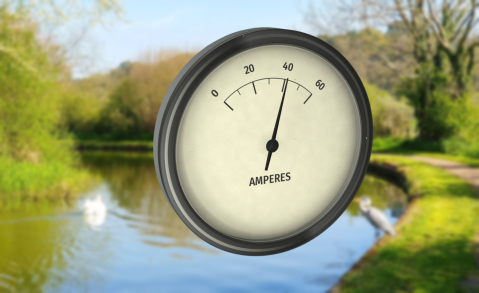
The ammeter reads A 40
